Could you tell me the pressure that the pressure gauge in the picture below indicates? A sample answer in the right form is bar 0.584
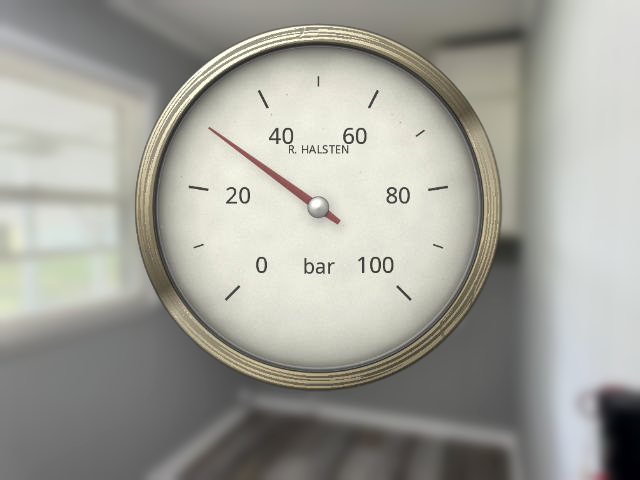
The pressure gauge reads bar 30
